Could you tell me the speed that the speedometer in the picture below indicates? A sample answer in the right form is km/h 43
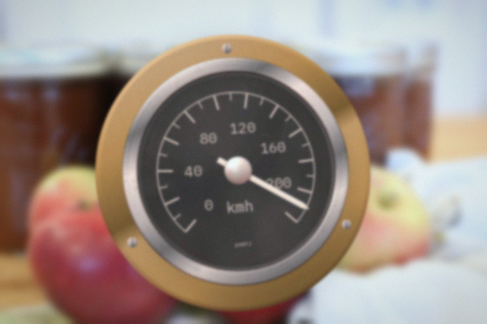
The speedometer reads km/h 210
